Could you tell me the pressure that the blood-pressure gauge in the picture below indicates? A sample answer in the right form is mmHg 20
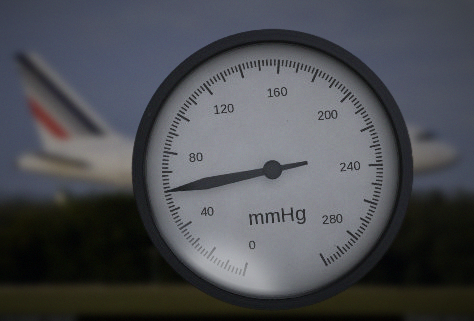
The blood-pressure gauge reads mmHg 60
